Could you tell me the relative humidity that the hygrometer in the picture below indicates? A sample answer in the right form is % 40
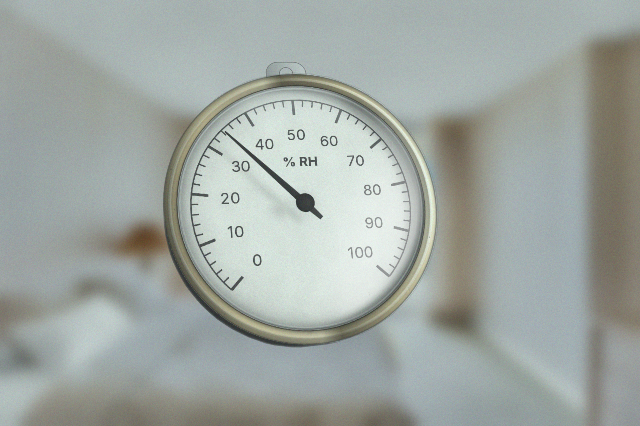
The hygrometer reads % 34
